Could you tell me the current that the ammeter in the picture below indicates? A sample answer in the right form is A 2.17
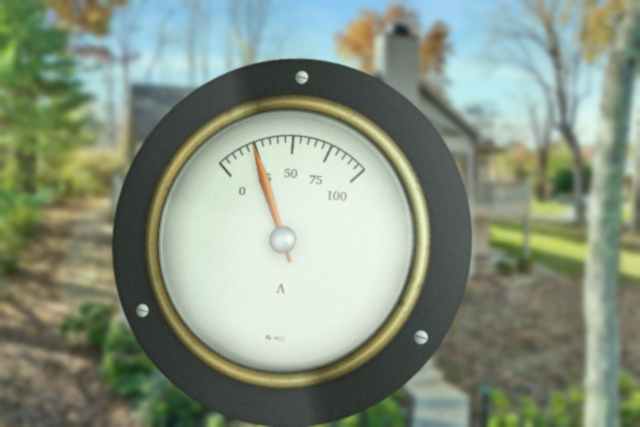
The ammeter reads A 25
